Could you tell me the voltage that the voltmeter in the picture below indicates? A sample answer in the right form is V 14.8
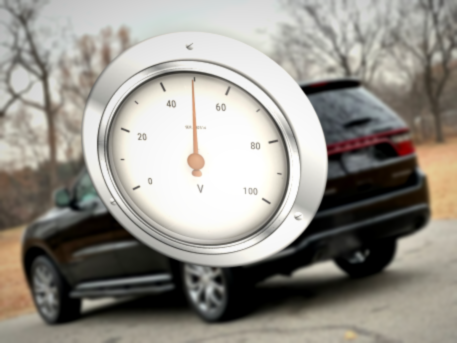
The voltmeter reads V 50
